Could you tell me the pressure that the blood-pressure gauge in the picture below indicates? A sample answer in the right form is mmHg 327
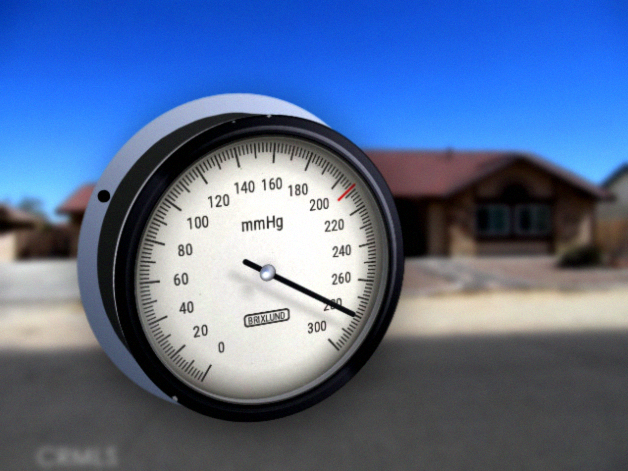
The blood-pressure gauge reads mmHg 280
